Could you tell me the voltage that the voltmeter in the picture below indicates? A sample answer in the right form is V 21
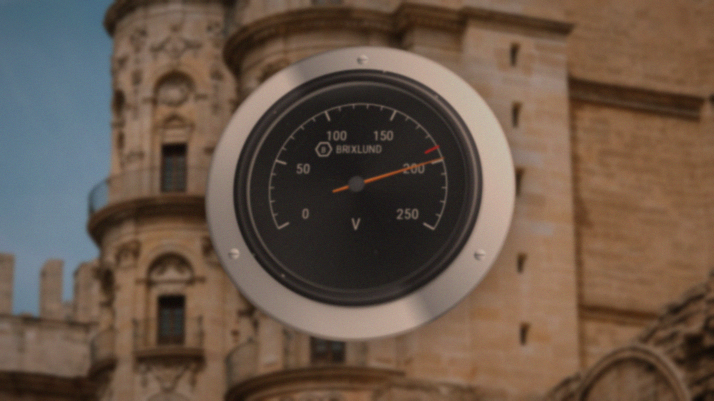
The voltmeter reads V 200
